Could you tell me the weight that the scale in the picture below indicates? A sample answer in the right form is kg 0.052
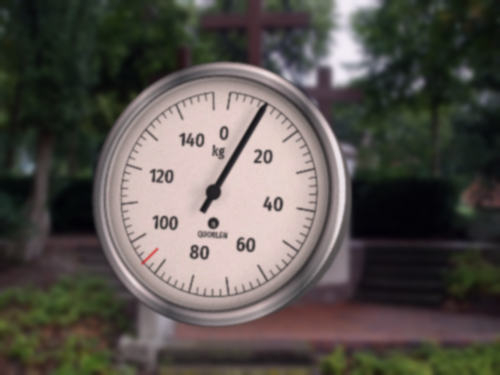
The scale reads kg 10
